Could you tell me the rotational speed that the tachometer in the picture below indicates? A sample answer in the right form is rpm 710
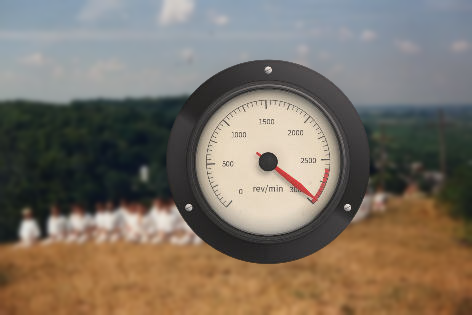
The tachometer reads rpm 2950
